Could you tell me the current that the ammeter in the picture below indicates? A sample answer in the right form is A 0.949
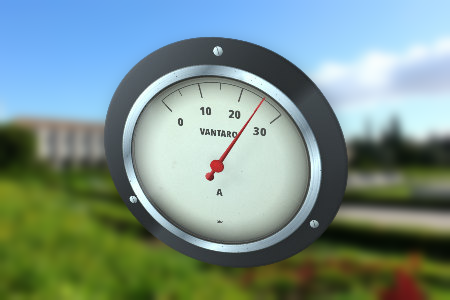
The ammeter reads A 25
